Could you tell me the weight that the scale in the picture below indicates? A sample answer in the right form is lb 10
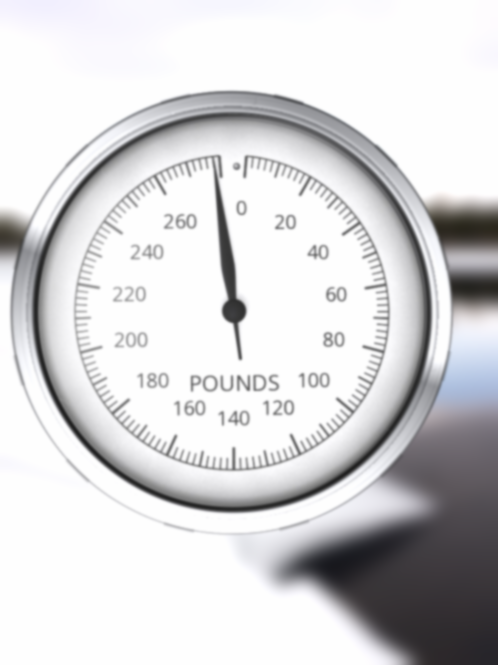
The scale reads lb 278
